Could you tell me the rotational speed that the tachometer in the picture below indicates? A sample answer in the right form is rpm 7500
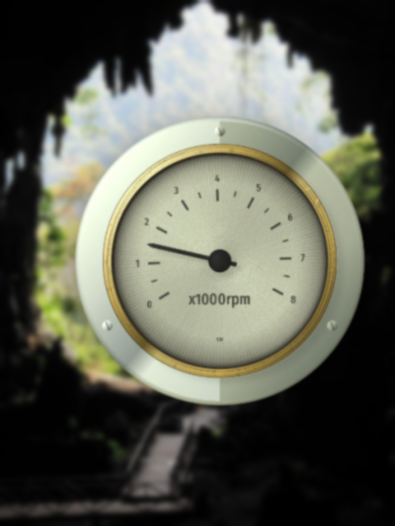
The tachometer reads rpm 1500
